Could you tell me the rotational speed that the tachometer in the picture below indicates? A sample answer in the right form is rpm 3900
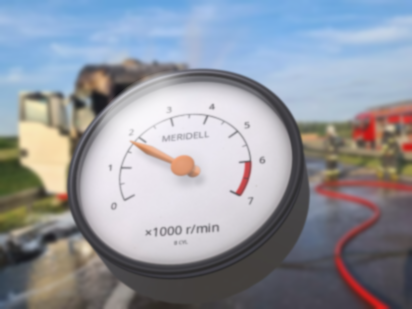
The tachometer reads rpm 1750
